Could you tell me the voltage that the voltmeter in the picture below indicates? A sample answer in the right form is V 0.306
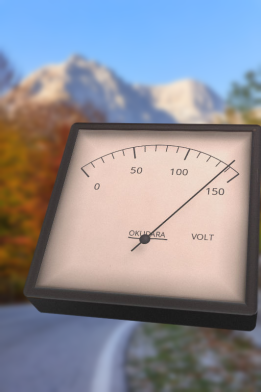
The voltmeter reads V 140
